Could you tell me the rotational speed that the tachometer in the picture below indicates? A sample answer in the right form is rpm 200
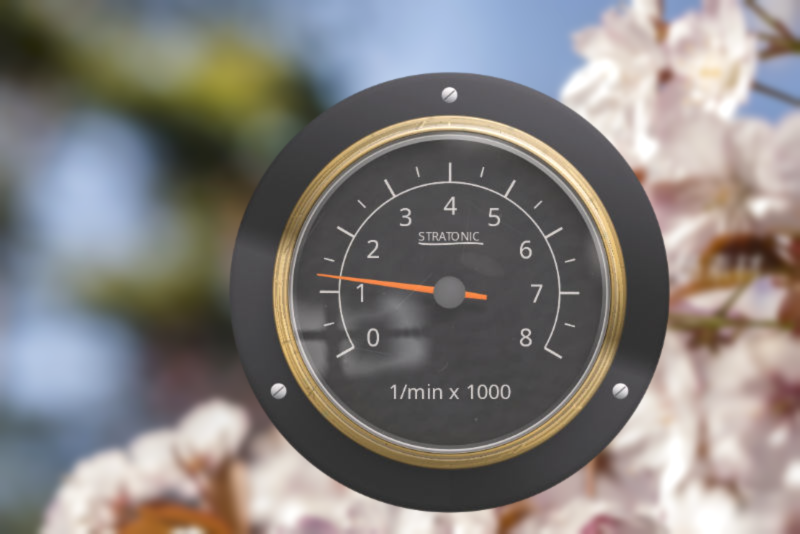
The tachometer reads rpm 1250
